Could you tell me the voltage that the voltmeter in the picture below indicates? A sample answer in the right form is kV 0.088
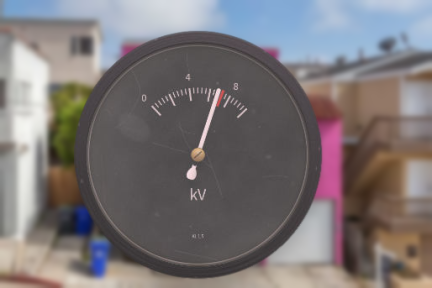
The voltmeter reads kV 6.8
